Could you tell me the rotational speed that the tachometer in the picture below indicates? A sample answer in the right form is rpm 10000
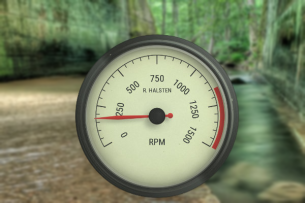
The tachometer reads rpm 175
